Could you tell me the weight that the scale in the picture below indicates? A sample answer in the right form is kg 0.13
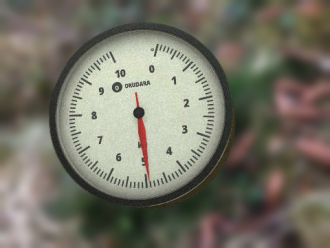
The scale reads kg 4.9
